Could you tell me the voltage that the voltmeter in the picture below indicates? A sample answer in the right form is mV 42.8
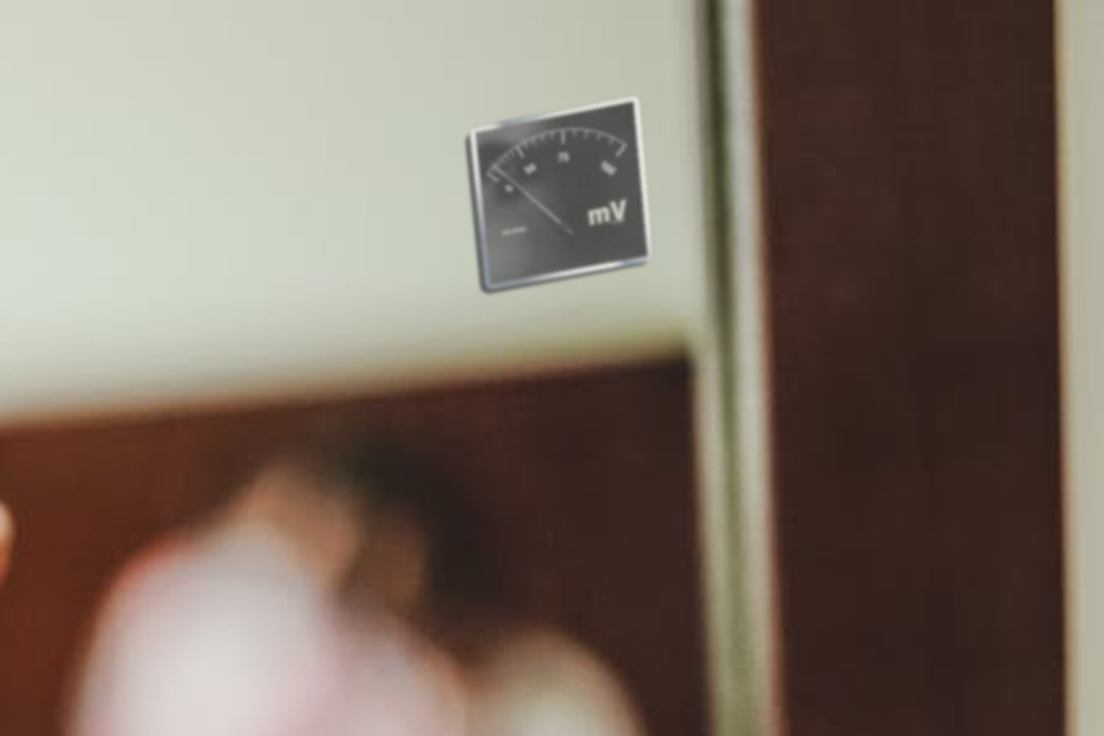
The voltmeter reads mV 25
